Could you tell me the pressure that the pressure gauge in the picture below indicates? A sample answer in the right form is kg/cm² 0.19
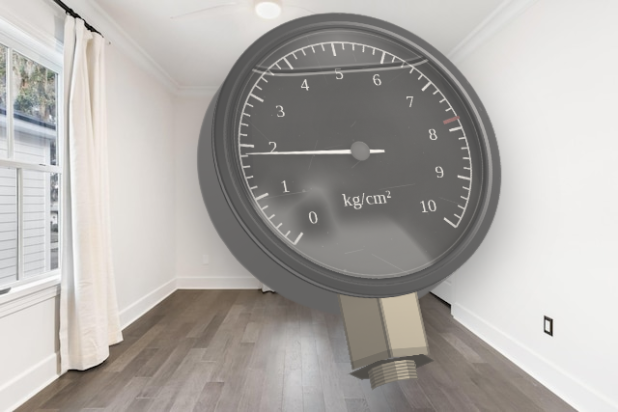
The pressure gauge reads kg/cm² 1.8
